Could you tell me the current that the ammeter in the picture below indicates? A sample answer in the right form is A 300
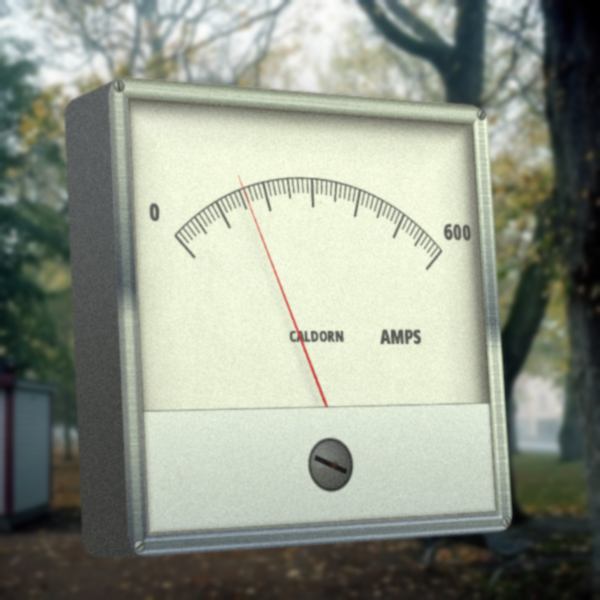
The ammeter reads A 150
